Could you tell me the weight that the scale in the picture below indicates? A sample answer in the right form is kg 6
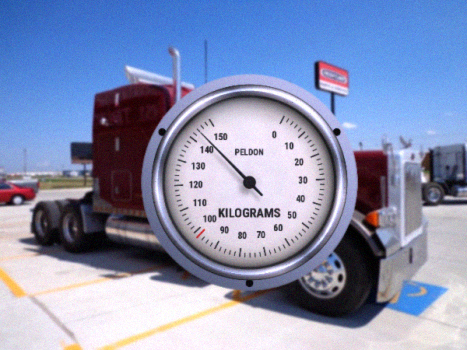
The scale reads kg 144
